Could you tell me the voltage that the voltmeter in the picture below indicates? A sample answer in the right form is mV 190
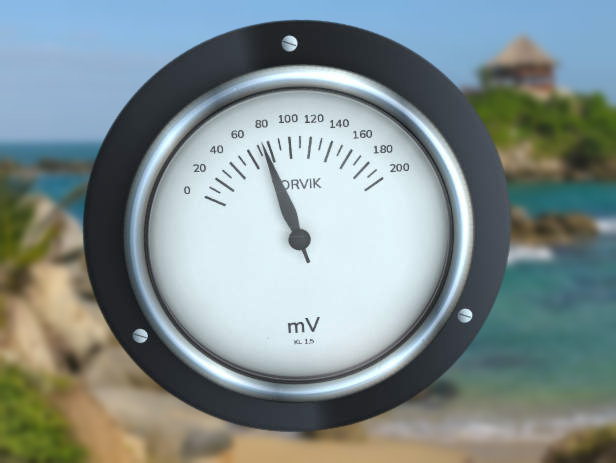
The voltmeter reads mV 75
